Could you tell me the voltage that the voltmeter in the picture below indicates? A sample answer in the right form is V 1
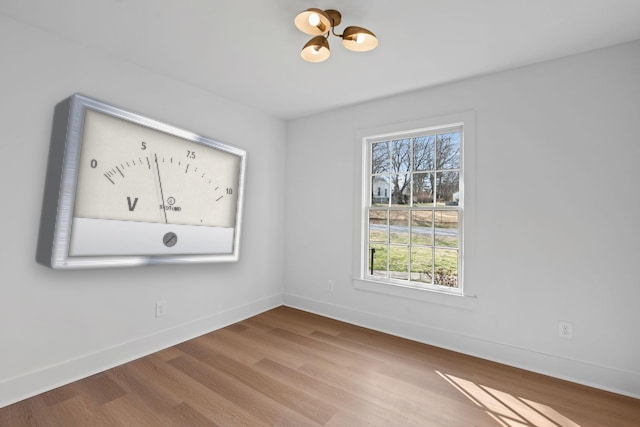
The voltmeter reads V 5.5
